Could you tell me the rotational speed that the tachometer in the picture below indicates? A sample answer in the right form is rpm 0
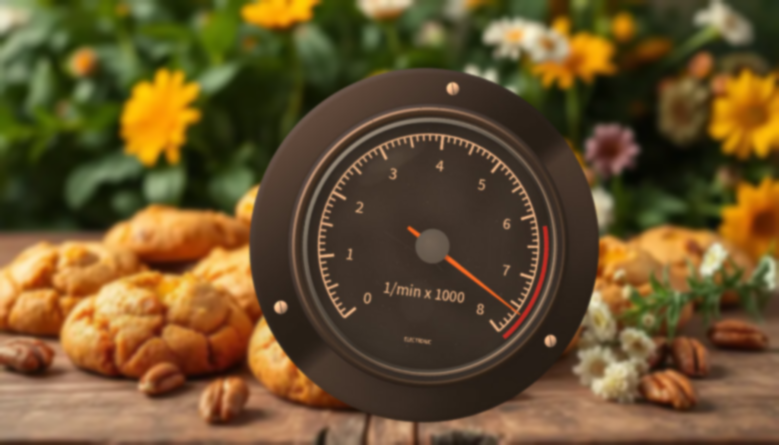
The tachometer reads rpm 7600
